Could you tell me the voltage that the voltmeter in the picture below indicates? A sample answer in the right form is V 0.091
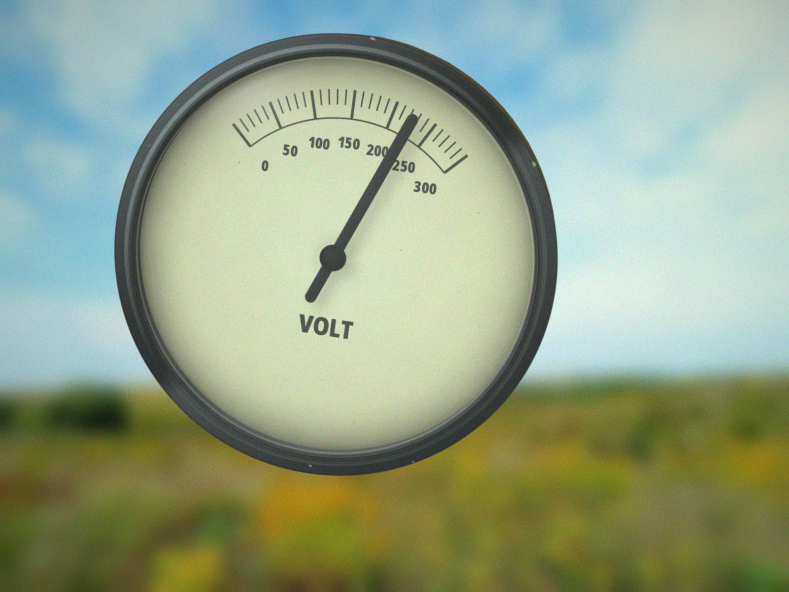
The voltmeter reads V 225
